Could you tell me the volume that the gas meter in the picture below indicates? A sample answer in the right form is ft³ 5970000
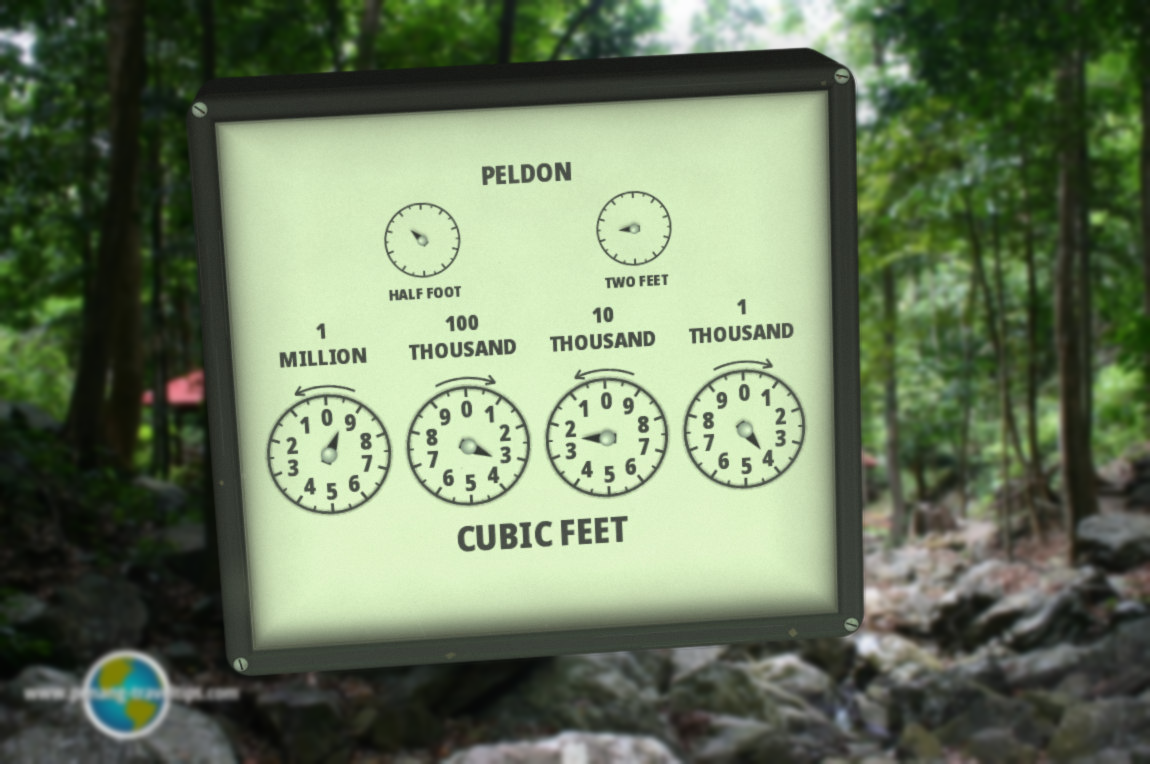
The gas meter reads ft³ 932400
